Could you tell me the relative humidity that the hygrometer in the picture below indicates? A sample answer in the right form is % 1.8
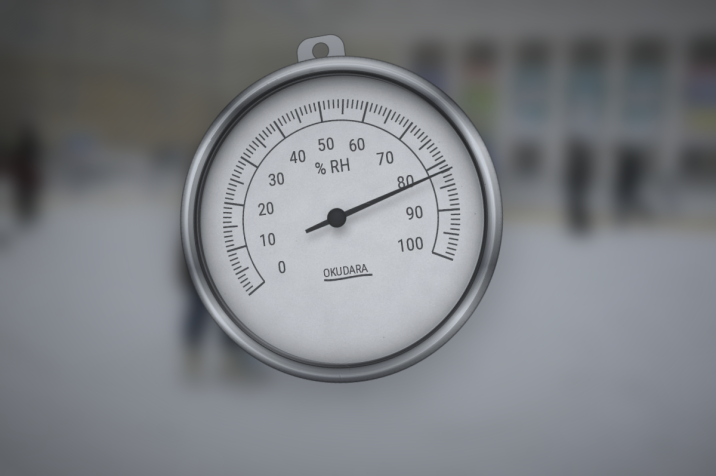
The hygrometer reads % 82
